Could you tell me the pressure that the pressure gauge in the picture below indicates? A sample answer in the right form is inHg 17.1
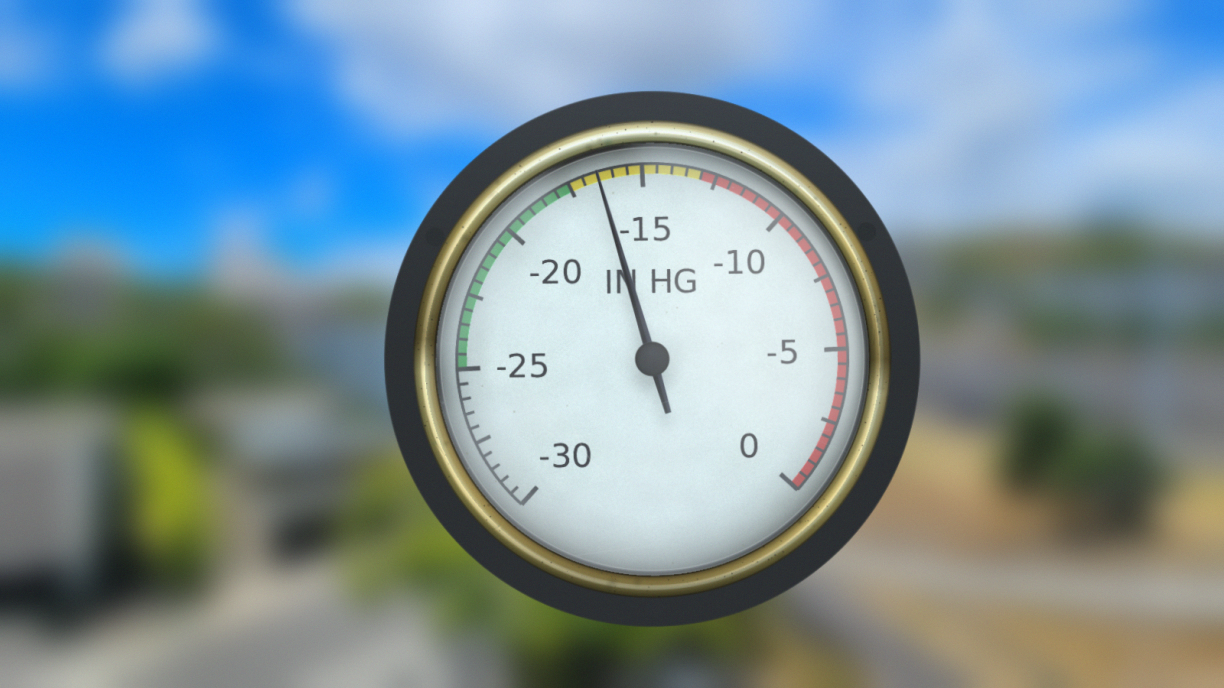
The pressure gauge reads inHg -16.5
